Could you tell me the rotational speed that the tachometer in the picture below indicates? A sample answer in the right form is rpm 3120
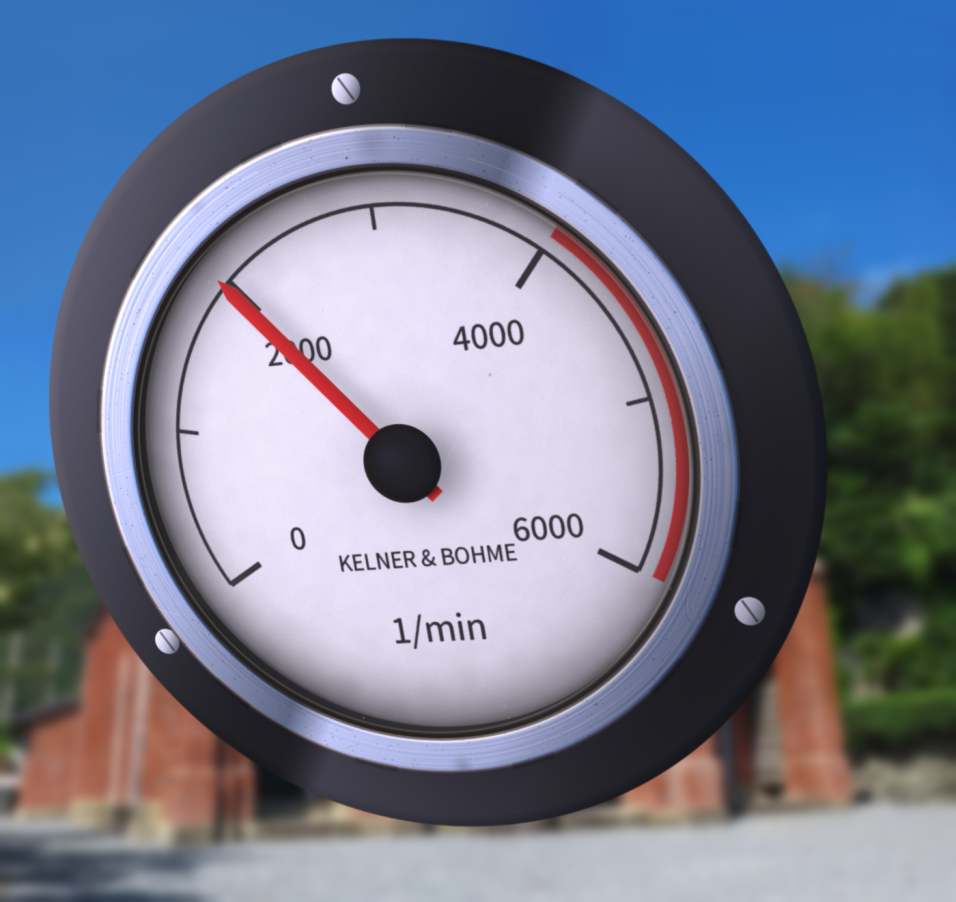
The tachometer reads rpm 2000
